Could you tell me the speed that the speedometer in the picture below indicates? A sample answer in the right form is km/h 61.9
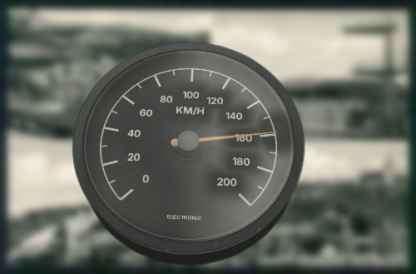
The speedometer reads km/h 160
